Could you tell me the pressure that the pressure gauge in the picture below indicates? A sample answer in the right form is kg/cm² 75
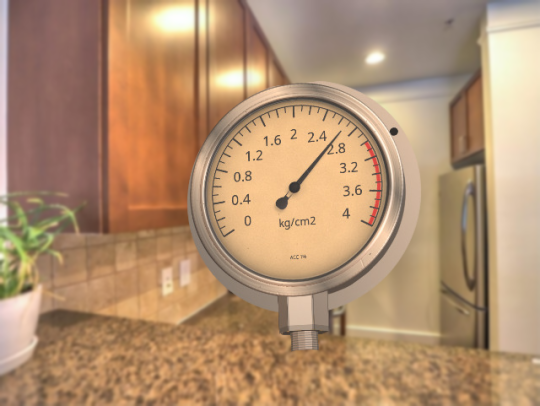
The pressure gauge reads kg/cm² 2.7
